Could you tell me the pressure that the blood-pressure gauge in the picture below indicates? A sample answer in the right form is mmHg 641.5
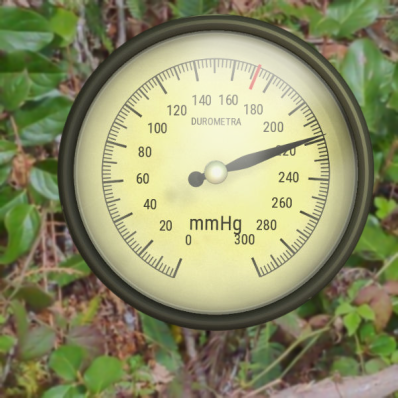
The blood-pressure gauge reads mmHg 218
